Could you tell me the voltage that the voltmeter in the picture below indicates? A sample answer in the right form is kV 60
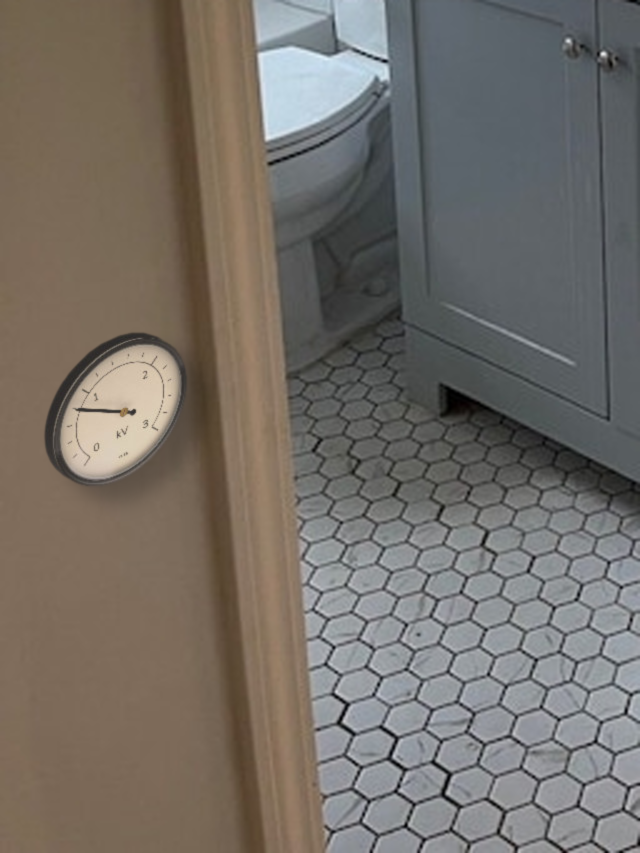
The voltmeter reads kV 0.8
